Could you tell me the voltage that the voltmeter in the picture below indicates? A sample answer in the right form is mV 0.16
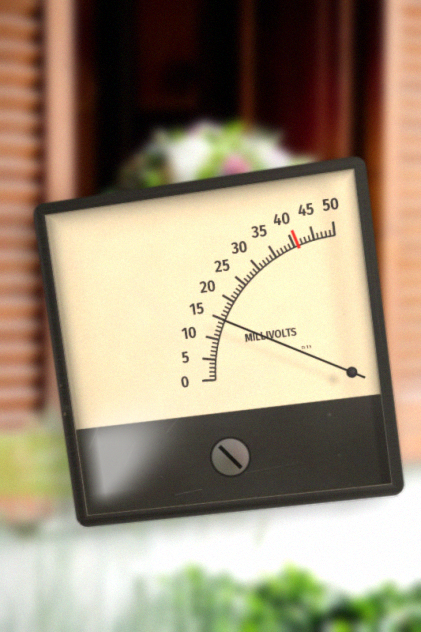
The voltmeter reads mV 15
